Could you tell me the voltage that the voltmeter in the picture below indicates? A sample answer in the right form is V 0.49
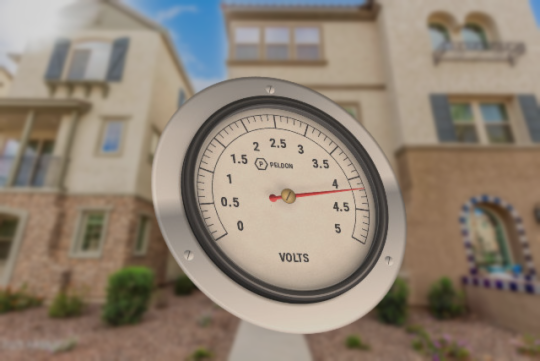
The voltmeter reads V 4.2
